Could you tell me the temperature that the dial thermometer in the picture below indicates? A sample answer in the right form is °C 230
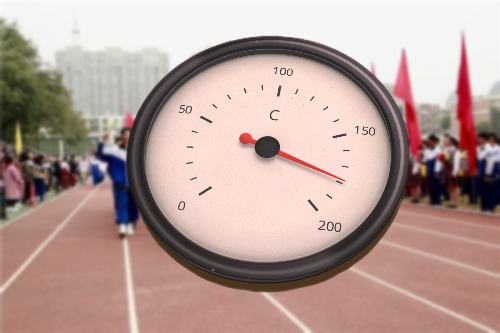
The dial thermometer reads °C 180
